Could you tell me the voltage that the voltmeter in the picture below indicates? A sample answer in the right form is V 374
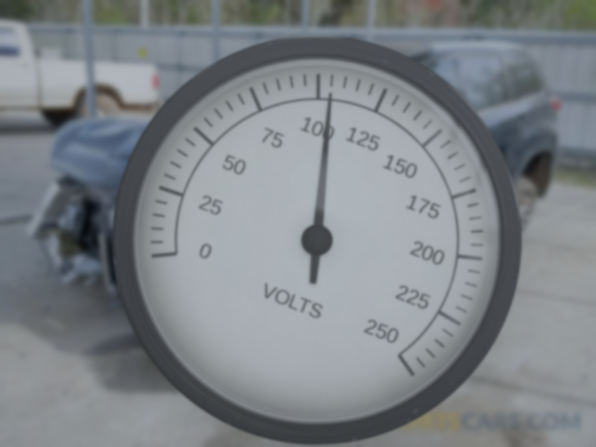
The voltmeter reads V 105
